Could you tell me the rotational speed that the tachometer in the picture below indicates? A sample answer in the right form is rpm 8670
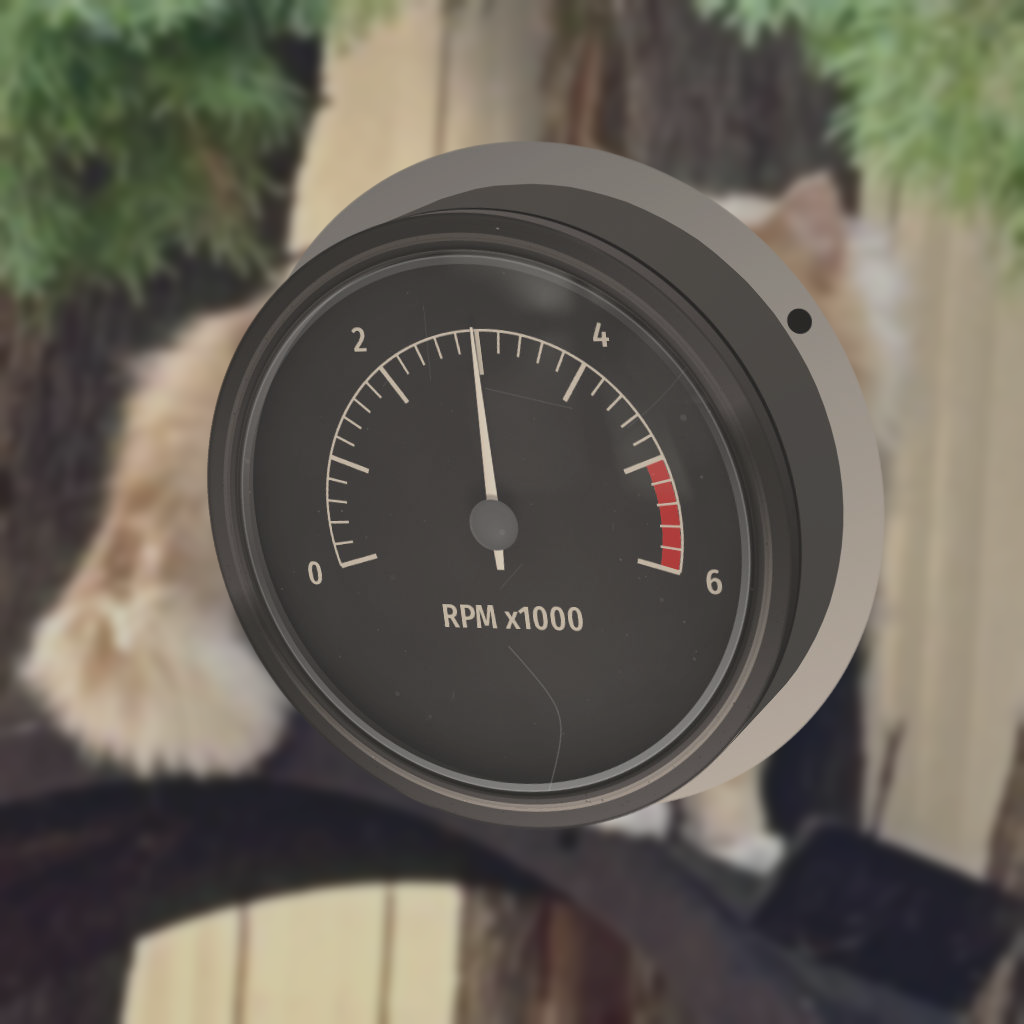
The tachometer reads rpm 3000
